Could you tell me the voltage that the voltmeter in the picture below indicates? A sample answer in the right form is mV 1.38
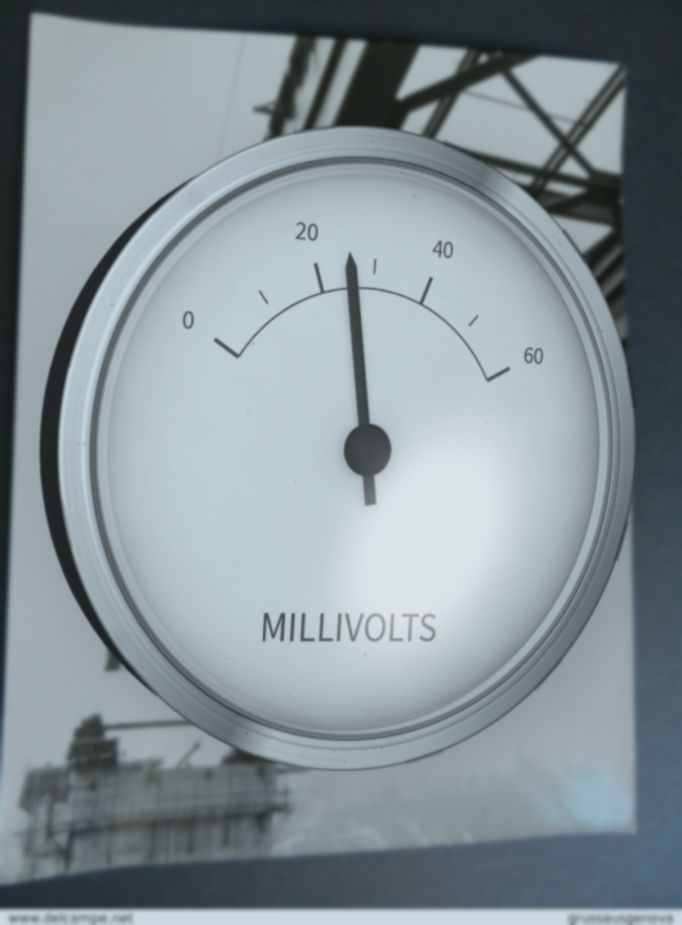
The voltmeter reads mV 25
